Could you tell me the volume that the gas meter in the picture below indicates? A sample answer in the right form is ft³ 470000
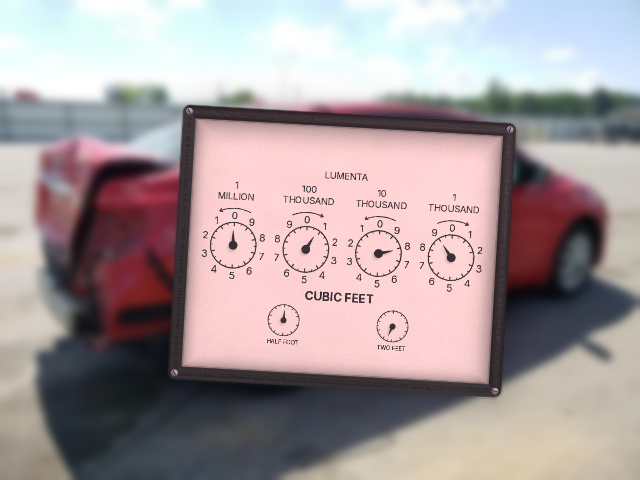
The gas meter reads ft³ 7900
